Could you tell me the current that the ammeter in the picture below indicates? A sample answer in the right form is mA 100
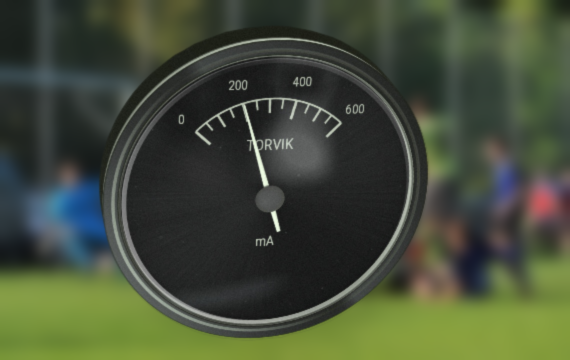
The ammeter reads mA 200
